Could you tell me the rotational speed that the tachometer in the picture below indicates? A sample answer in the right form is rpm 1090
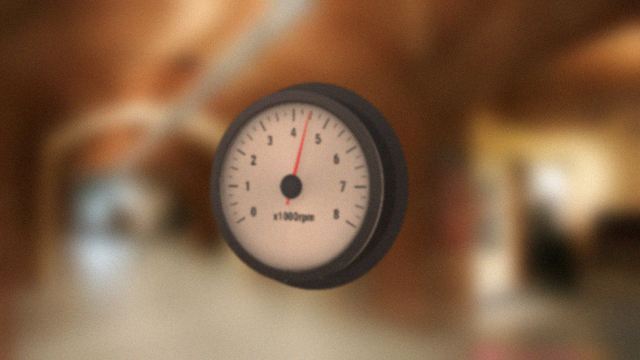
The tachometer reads rpm 4500
